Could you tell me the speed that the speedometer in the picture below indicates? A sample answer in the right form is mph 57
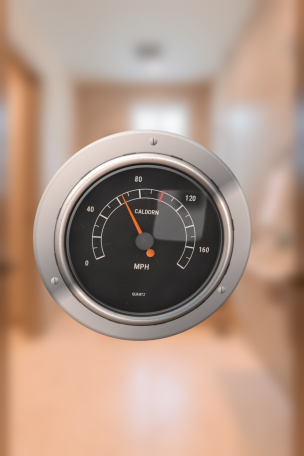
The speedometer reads mph 65
